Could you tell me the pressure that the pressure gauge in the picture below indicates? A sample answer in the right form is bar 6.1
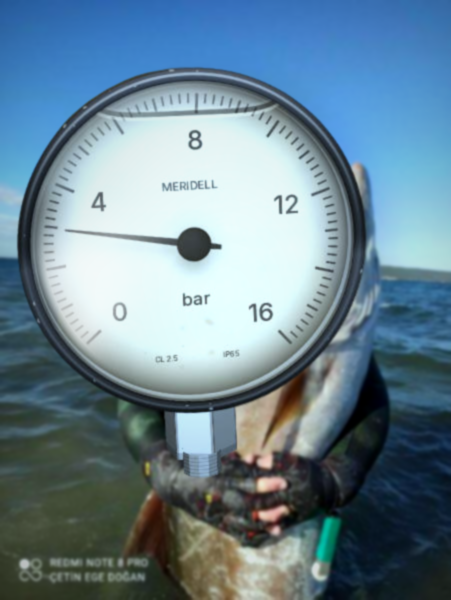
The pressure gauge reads bar 3
